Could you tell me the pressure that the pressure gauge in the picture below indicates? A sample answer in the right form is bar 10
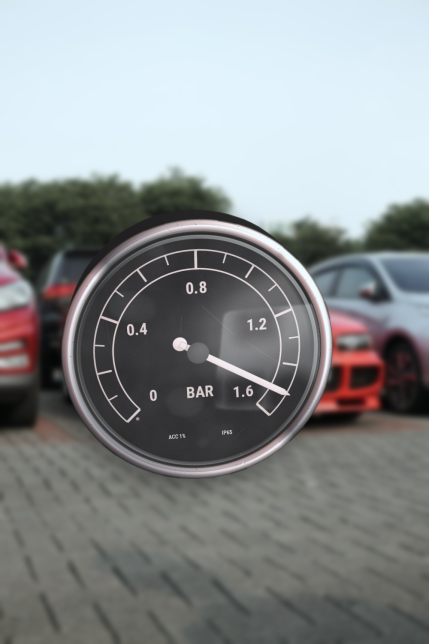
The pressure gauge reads bar 1.5
